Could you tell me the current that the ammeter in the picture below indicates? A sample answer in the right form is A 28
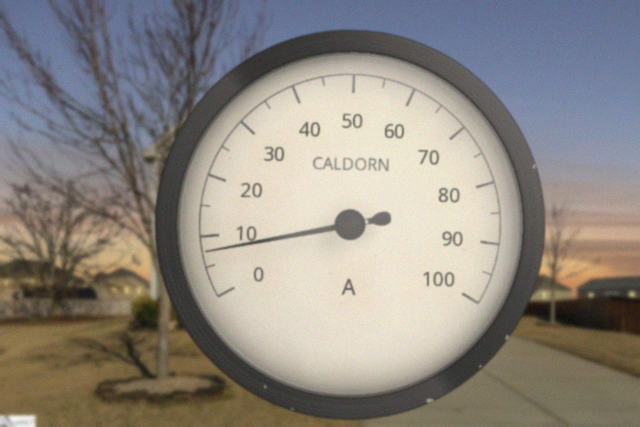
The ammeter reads A 7.5
